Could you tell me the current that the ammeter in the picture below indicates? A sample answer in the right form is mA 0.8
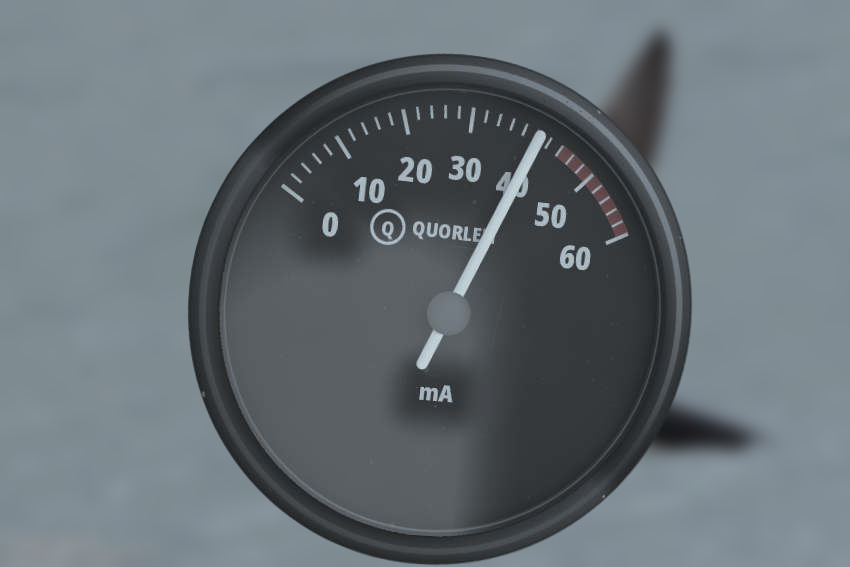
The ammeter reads mA 40
